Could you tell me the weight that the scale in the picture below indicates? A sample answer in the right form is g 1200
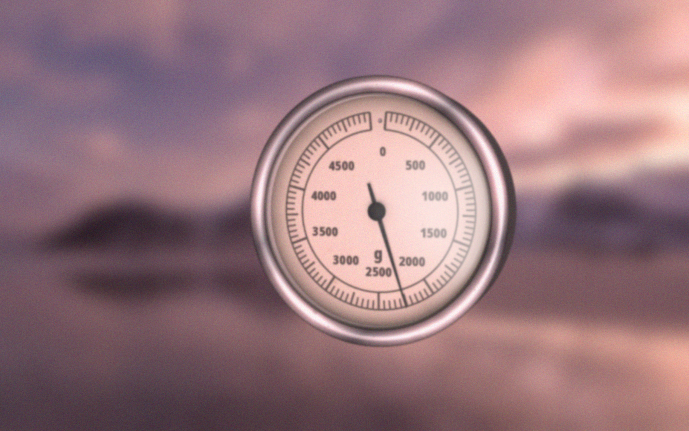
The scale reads g 2250
